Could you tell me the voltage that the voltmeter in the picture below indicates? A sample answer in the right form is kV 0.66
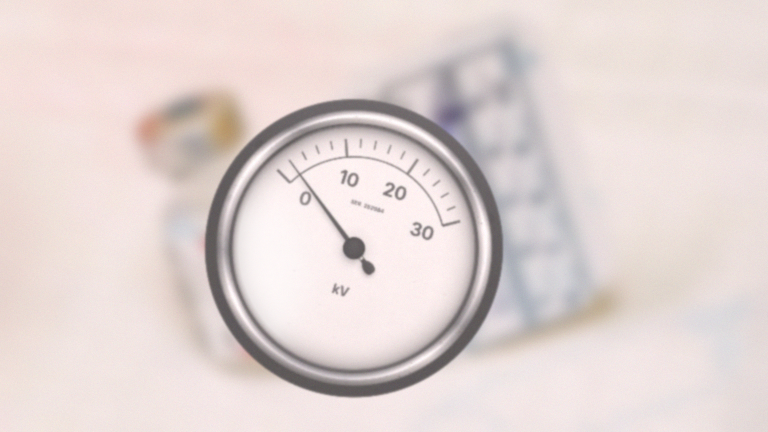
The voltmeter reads kV 2
